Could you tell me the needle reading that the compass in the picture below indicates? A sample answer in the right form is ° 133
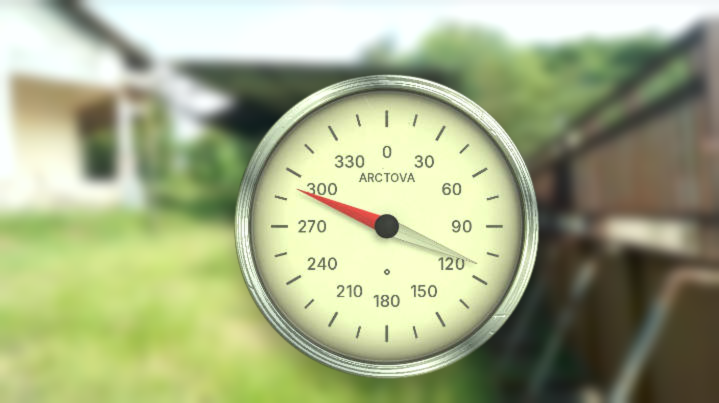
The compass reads ° 292.5
